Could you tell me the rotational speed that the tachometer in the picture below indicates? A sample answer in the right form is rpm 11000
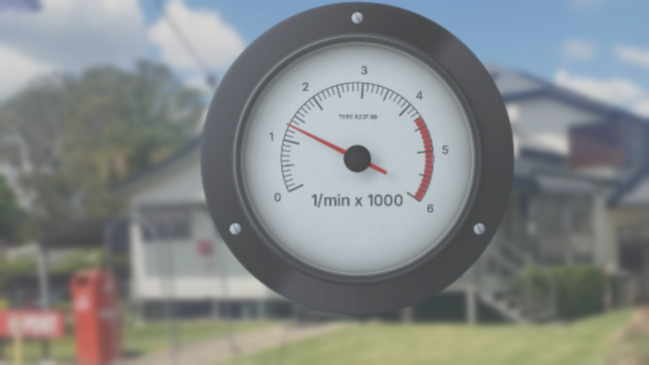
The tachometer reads rpm 1300
